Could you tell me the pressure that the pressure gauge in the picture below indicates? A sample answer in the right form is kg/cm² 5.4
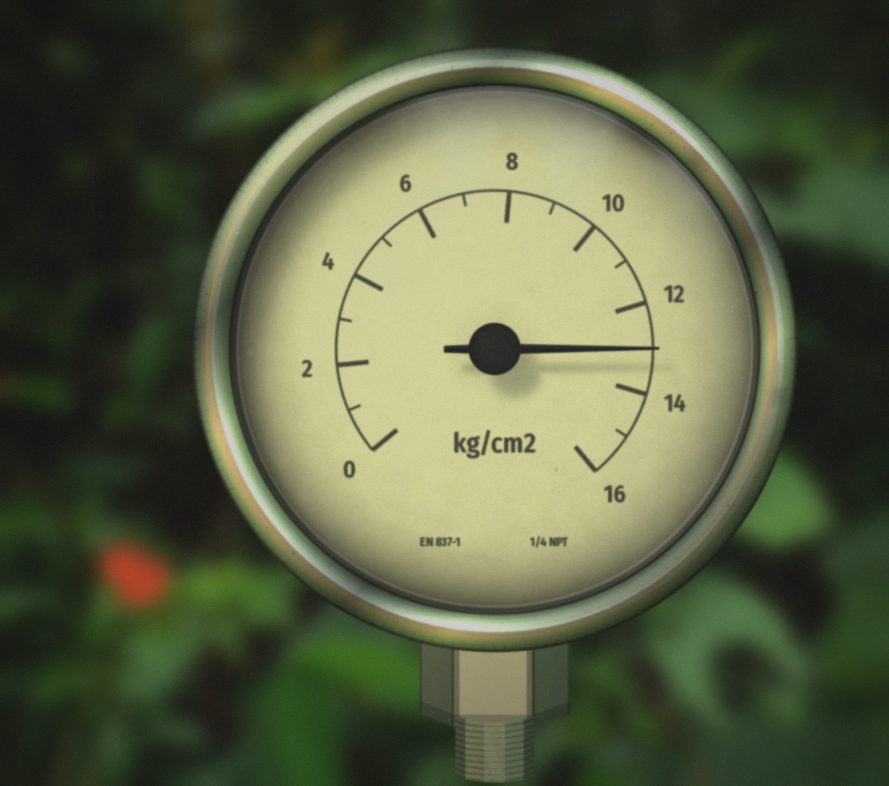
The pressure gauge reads kg/cm² 13
